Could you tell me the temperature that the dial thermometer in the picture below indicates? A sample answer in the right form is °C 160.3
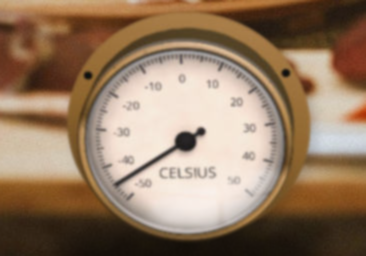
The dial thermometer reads °C -45
